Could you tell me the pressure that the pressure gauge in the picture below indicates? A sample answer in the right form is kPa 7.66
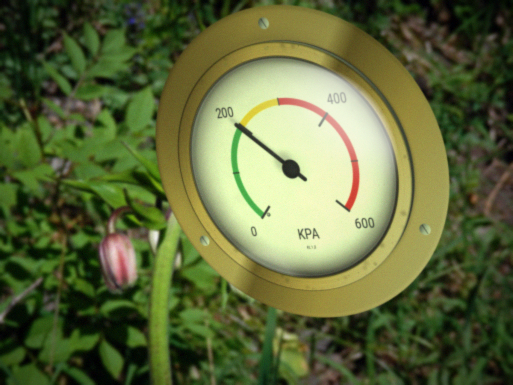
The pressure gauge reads kPa 200
